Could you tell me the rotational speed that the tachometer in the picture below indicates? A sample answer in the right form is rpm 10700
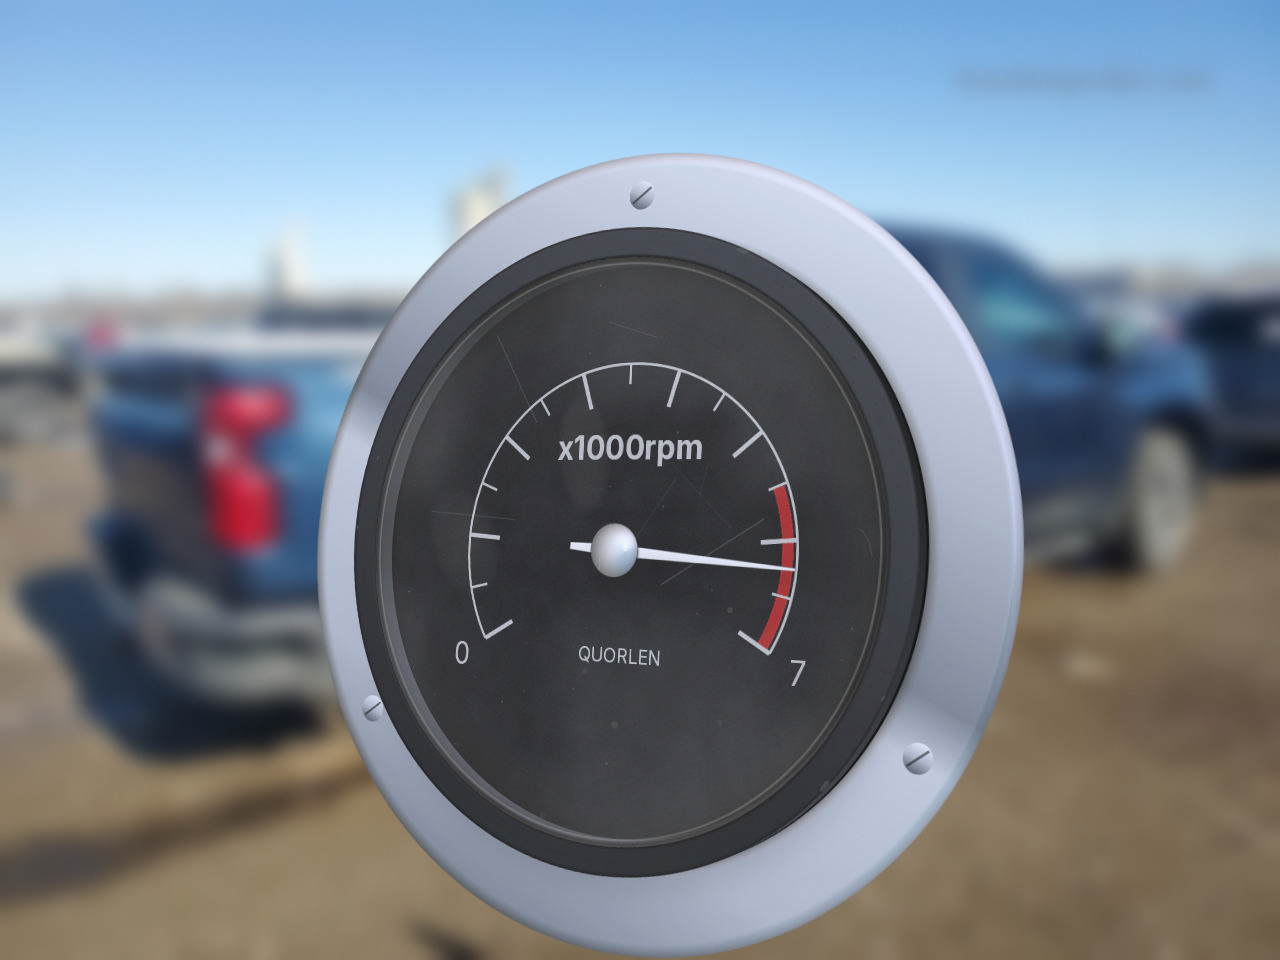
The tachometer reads rpm 6250
